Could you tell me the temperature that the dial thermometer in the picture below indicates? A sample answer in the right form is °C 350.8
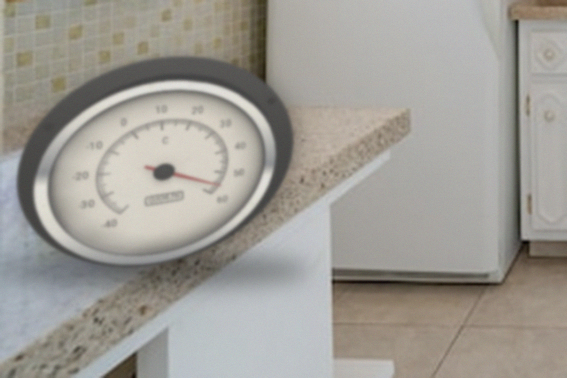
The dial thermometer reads °C 55
